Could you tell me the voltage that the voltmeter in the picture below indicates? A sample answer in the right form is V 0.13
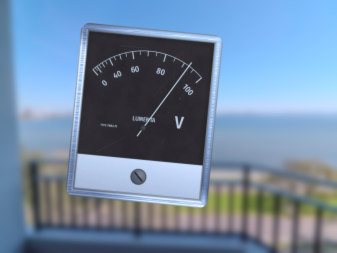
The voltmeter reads V 92.5
